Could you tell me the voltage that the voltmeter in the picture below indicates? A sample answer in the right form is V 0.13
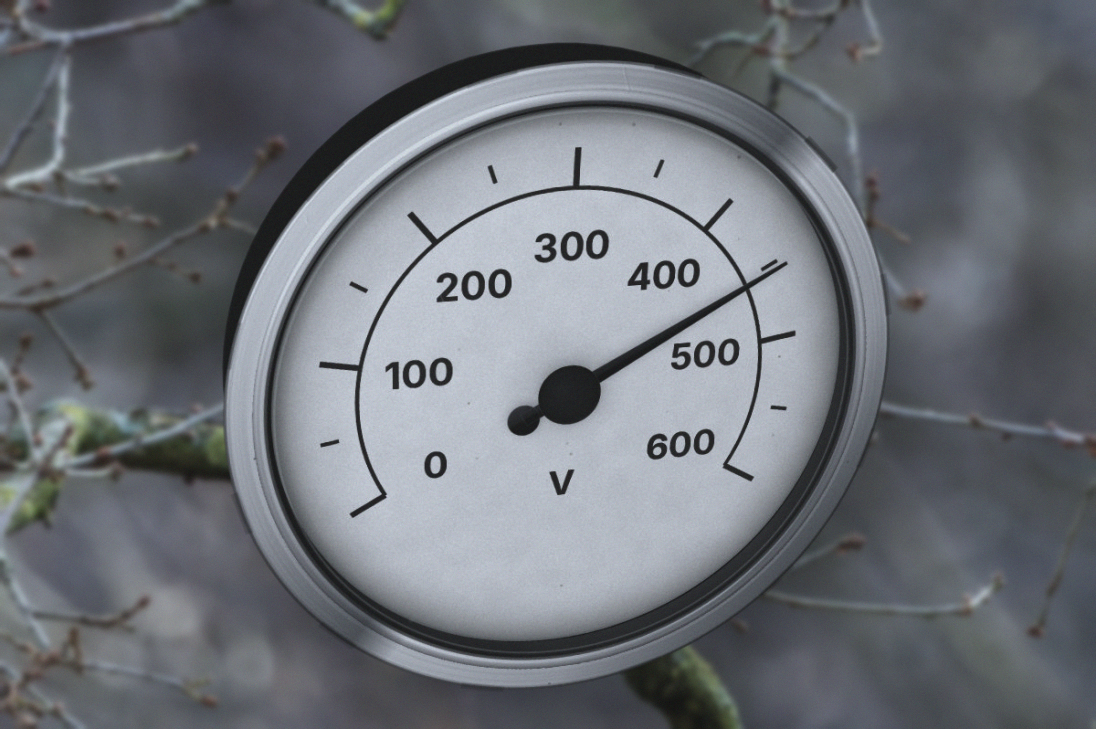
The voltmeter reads V 450
